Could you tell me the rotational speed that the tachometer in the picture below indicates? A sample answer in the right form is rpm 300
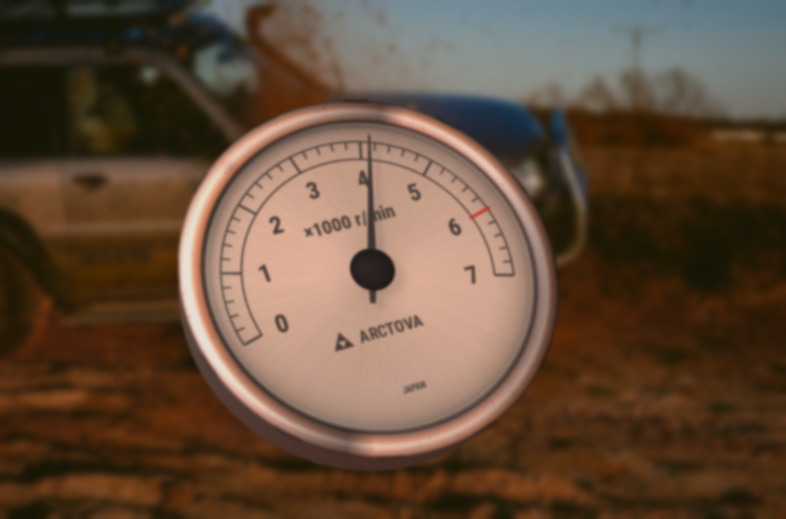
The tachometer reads rpm 4100
